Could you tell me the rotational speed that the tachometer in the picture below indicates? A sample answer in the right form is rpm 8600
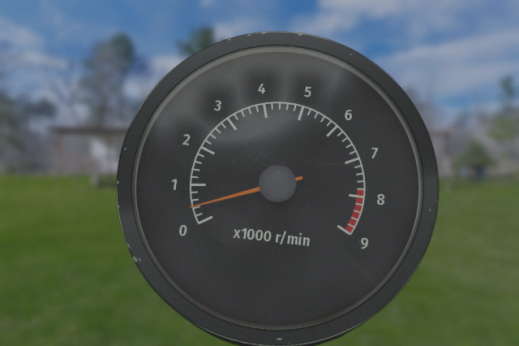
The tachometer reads rpm 400
